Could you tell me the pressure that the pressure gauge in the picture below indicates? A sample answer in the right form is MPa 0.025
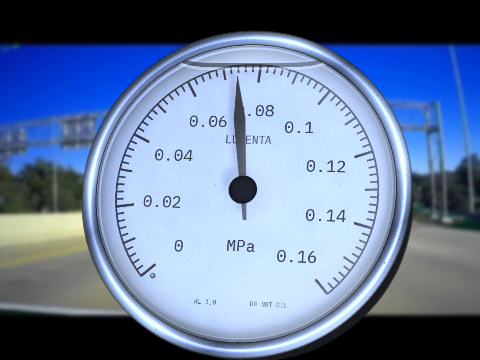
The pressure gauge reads MPa 0.074
